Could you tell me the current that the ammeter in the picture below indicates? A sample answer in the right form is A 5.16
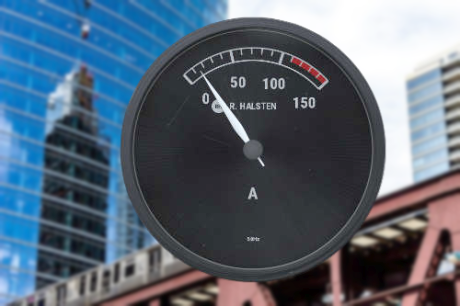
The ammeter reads A 15
